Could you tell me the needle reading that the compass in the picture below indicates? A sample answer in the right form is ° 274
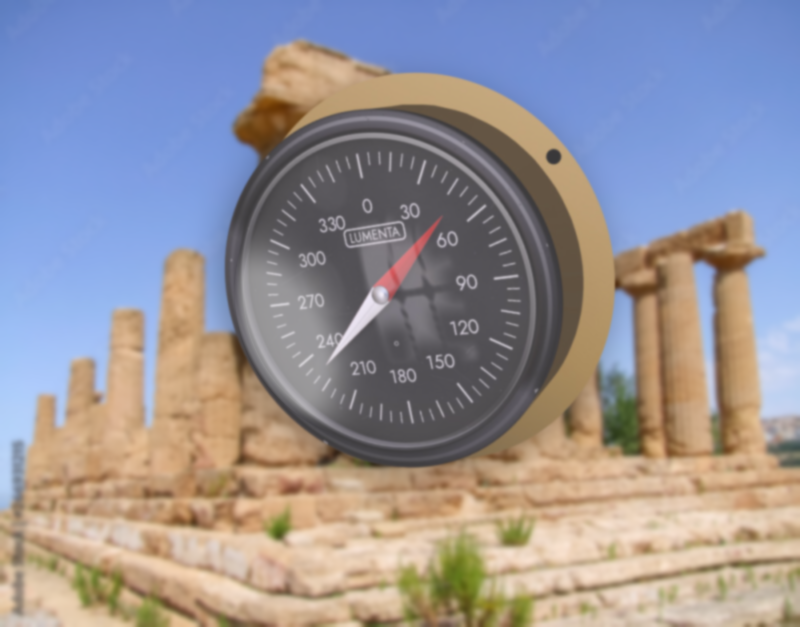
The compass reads ° 50
